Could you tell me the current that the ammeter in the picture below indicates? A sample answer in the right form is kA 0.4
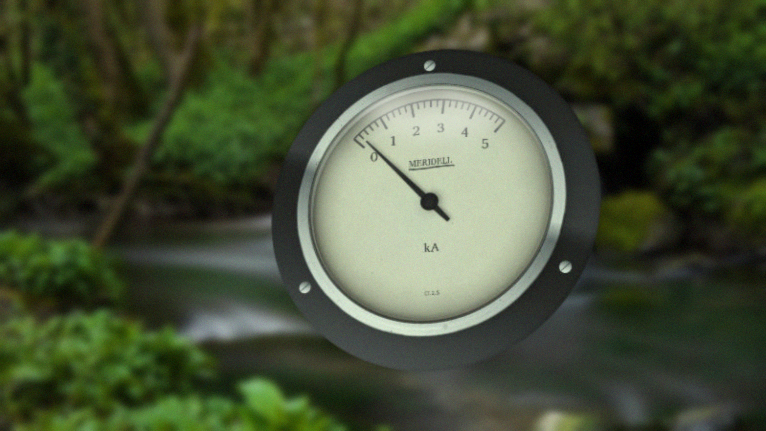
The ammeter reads kA 0.2
